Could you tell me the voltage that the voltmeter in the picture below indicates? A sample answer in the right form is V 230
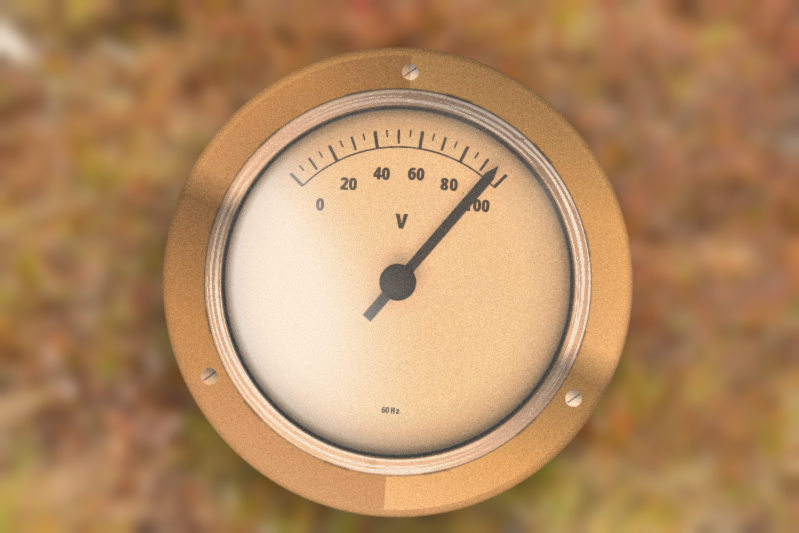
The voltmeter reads V 95
